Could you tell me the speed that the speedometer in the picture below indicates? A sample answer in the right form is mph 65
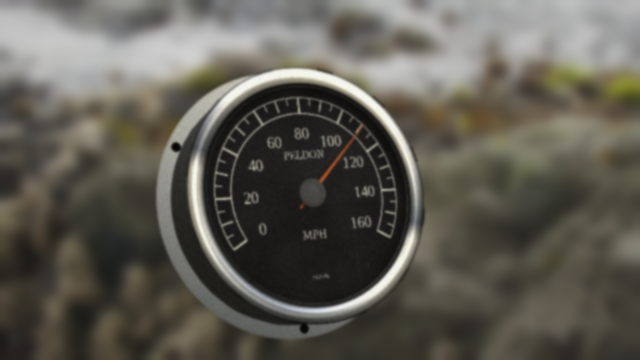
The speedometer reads mph 110
